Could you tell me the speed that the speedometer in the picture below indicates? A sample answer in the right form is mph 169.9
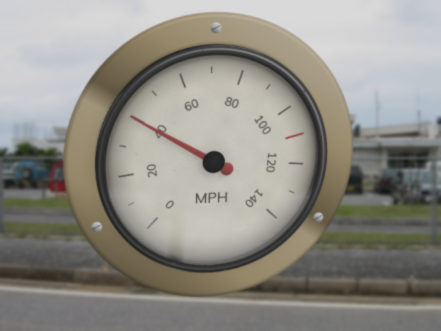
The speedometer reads mph 40
